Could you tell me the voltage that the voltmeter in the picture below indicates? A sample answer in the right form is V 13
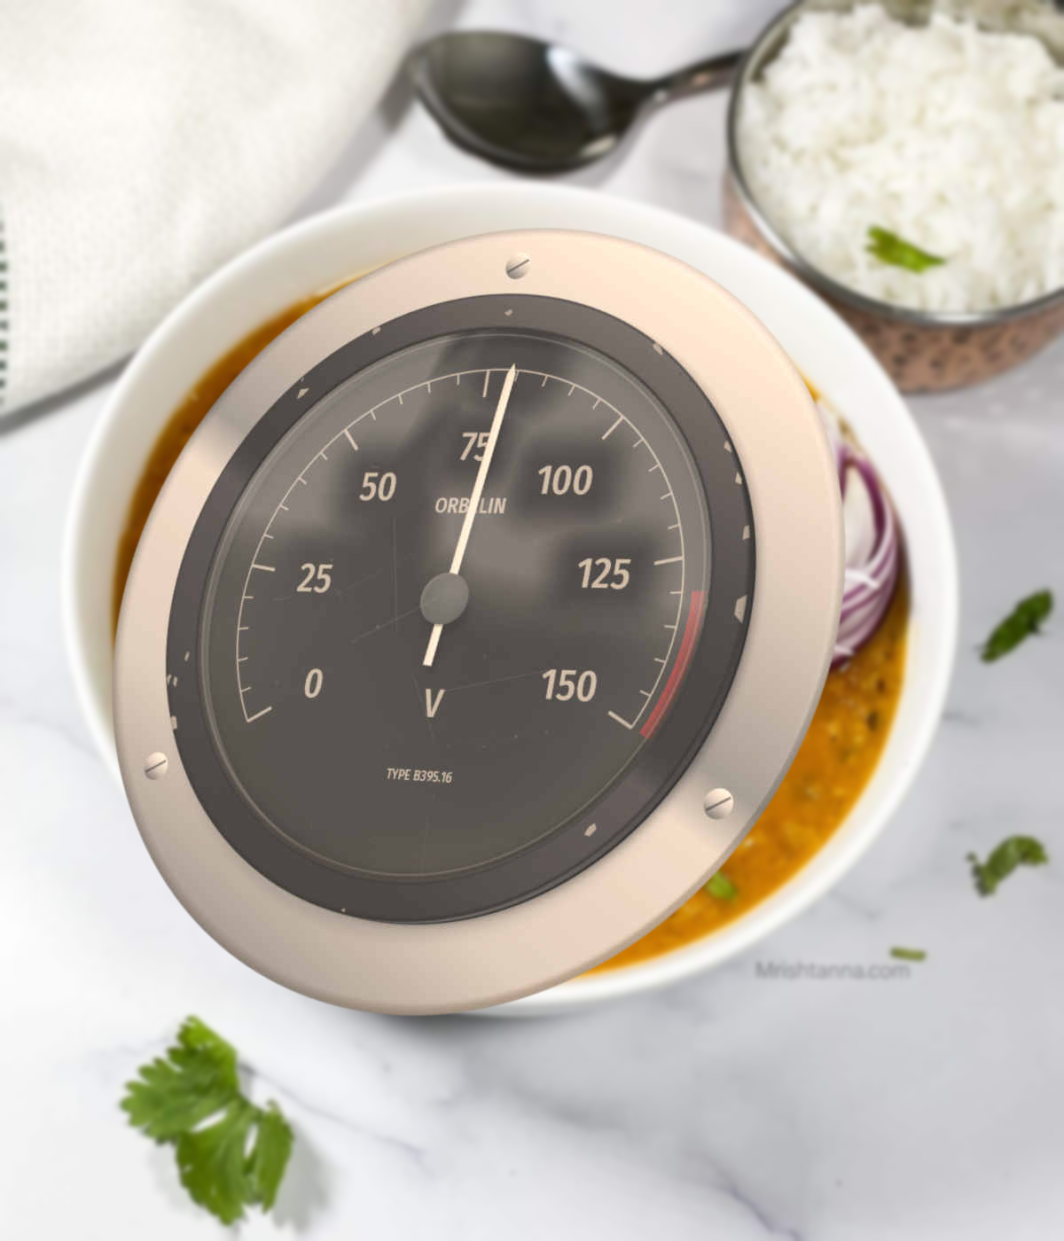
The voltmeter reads V 80
